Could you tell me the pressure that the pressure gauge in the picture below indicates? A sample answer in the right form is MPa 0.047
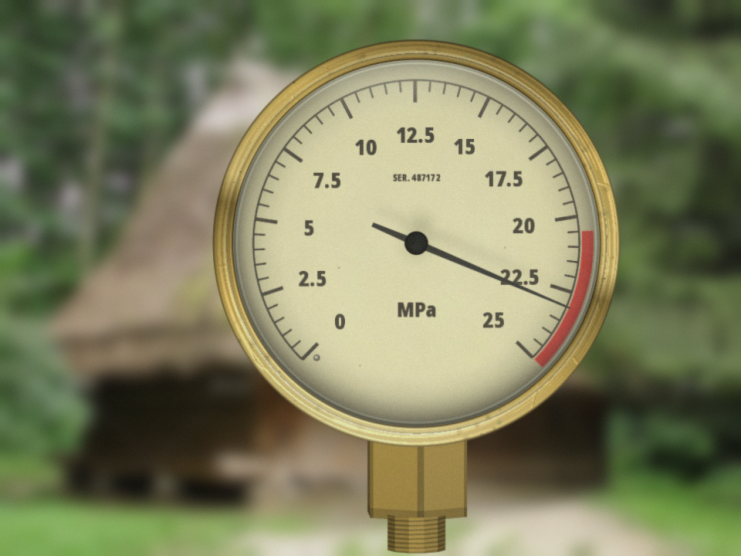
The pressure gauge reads MPa 23
